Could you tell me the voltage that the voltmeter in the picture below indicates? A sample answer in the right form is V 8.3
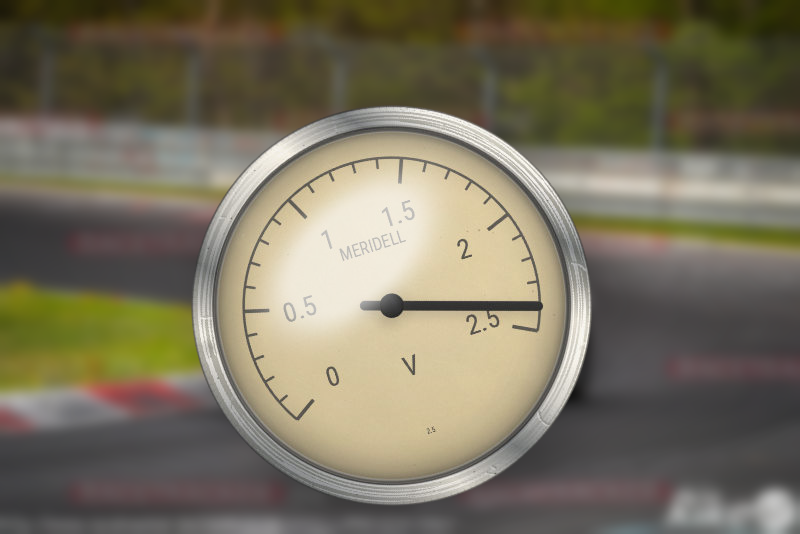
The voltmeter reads V 2.4
